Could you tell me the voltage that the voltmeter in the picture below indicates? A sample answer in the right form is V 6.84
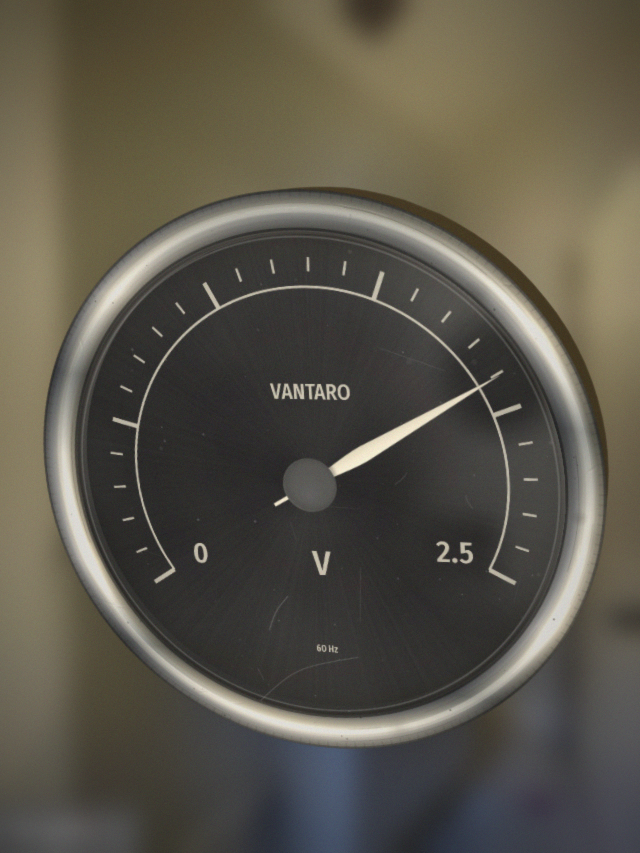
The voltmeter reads V 1.9
